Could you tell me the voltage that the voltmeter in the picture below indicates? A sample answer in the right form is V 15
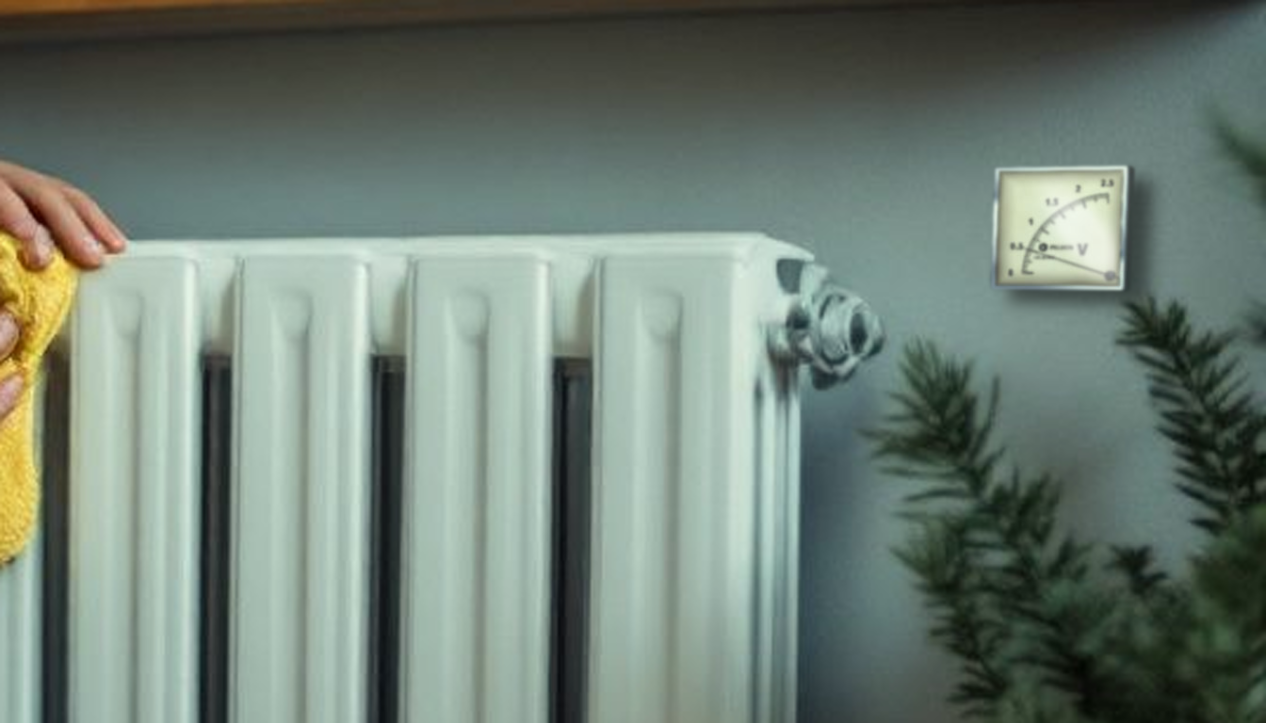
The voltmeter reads V 0.5
